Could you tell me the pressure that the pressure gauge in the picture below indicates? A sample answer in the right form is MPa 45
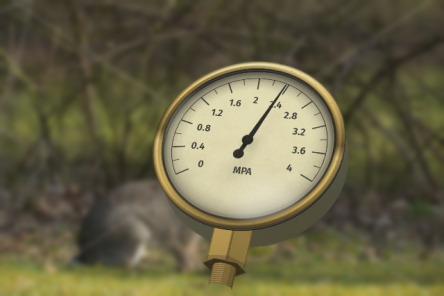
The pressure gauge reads MPa 2.4
